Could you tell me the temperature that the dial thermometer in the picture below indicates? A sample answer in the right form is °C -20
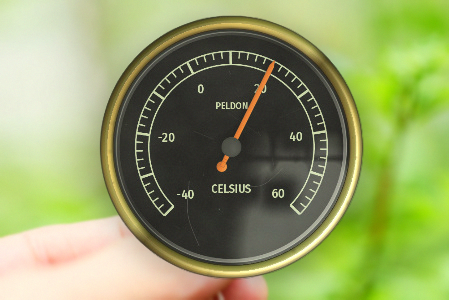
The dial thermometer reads °C 20
